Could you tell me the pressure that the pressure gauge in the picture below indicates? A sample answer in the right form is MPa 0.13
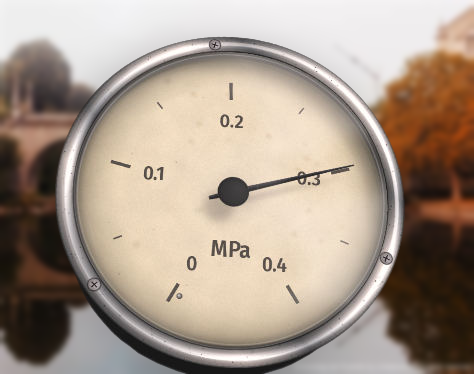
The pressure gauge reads MPa 0.3
